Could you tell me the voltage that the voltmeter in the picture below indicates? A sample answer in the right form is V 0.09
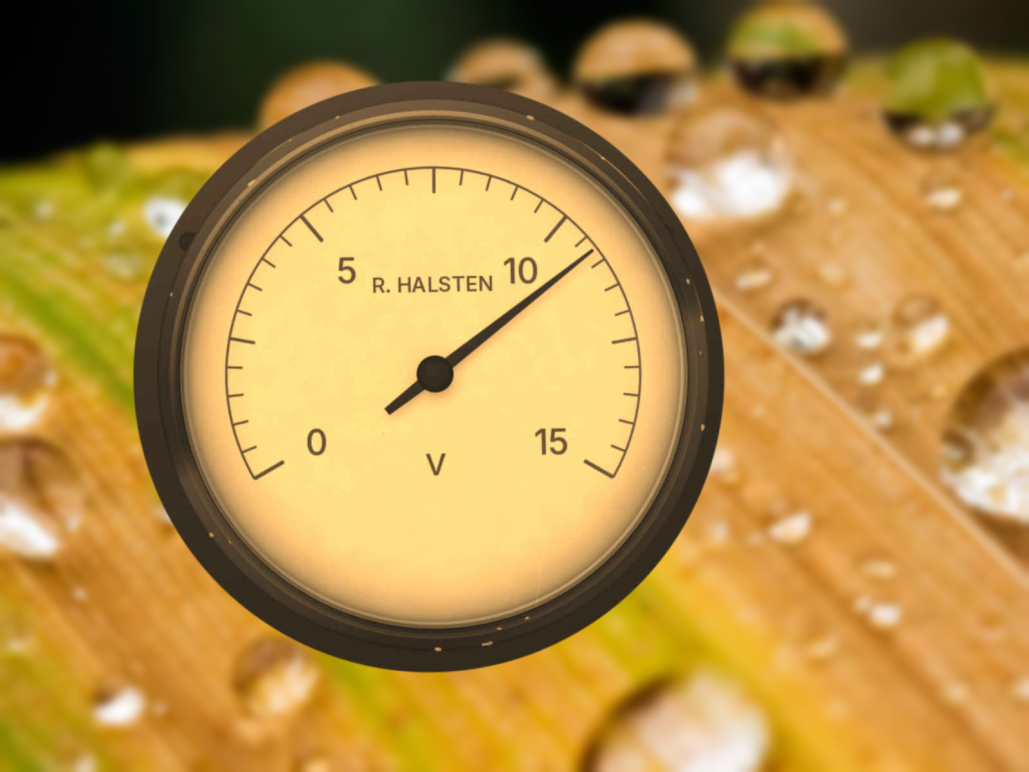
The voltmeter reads V 10.75
